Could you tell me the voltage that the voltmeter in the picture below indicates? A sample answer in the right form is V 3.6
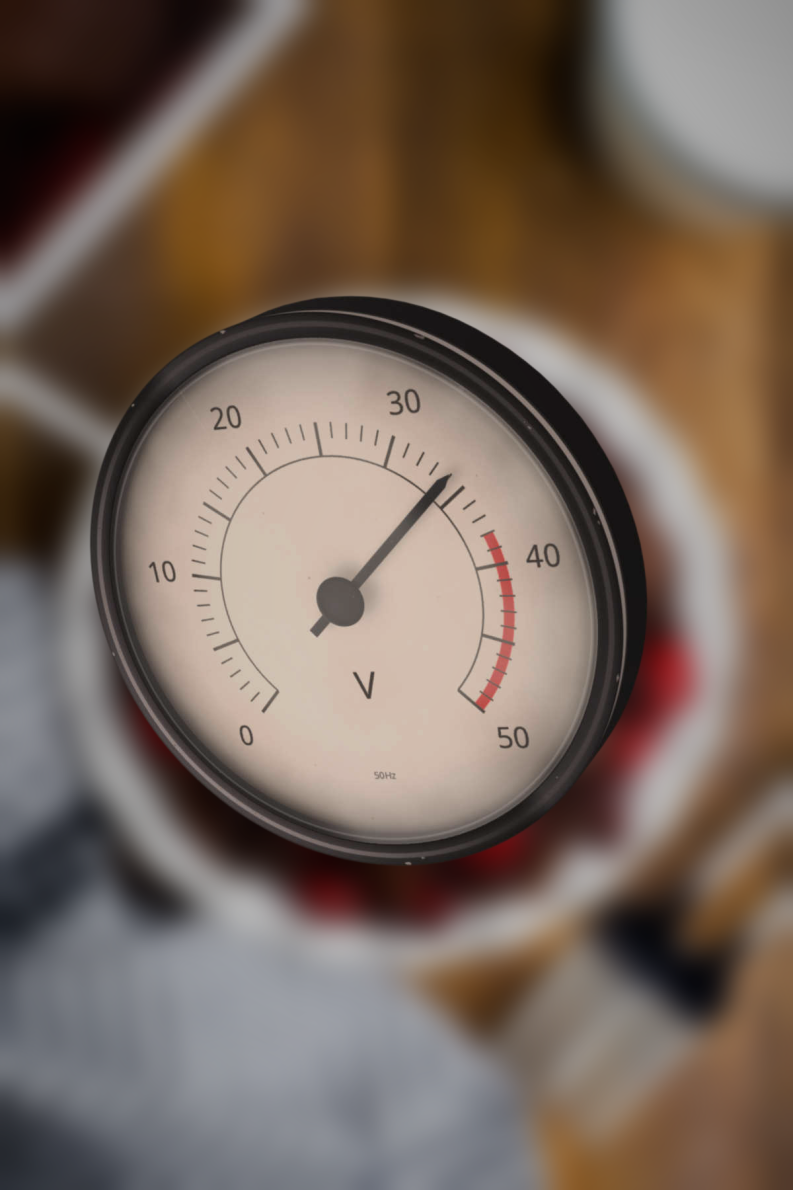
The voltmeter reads V 34
